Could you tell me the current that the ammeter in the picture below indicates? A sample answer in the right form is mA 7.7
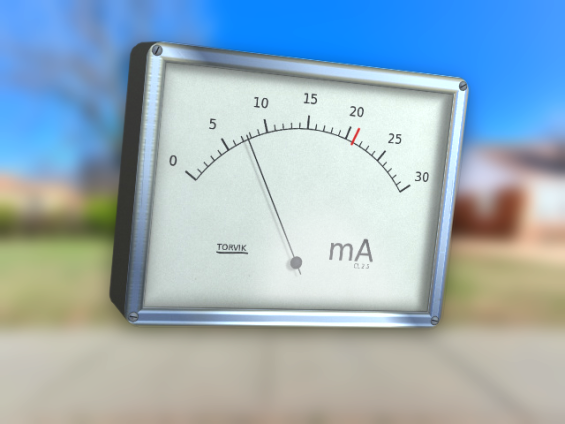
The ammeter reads mA 7.5
